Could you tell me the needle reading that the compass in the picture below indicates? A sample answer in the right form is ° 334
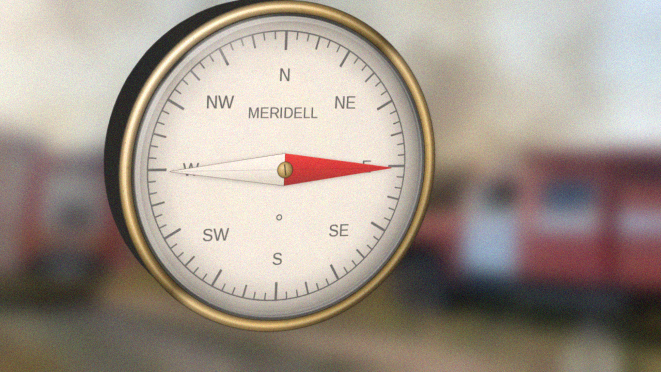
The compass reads ° 90
